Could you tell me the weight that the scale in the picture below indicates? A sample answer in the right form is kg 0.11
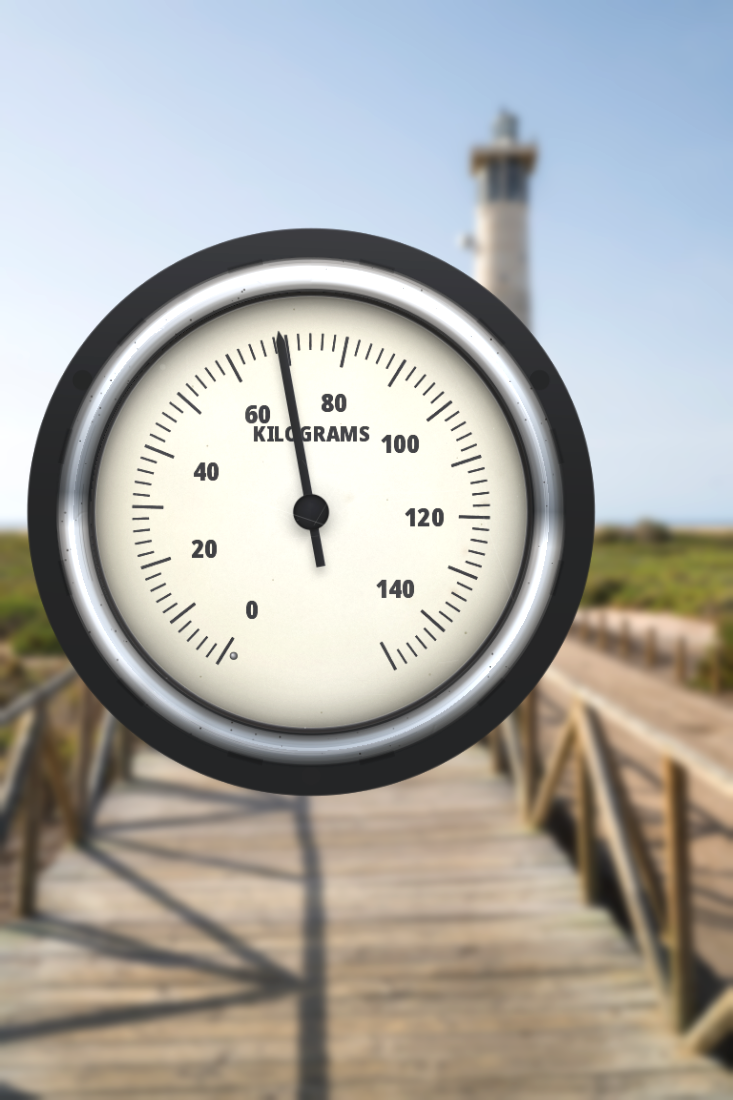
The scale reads kg 69
